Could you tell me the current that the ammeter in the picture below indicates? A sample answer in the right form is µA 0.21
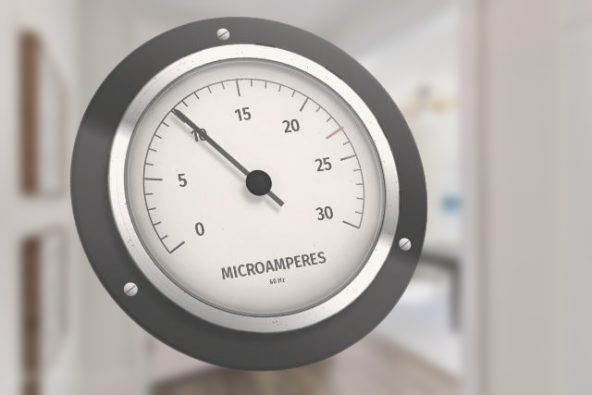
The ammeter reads µA 10
